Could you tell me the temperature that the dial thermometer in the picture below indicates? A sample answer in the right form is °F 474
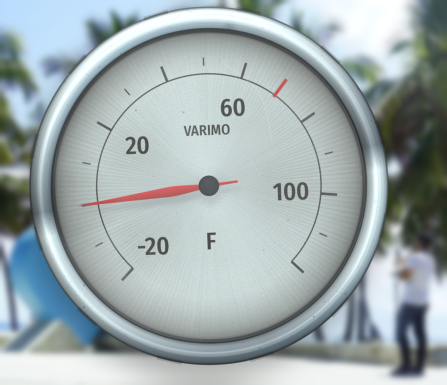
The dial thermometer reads °F 0
